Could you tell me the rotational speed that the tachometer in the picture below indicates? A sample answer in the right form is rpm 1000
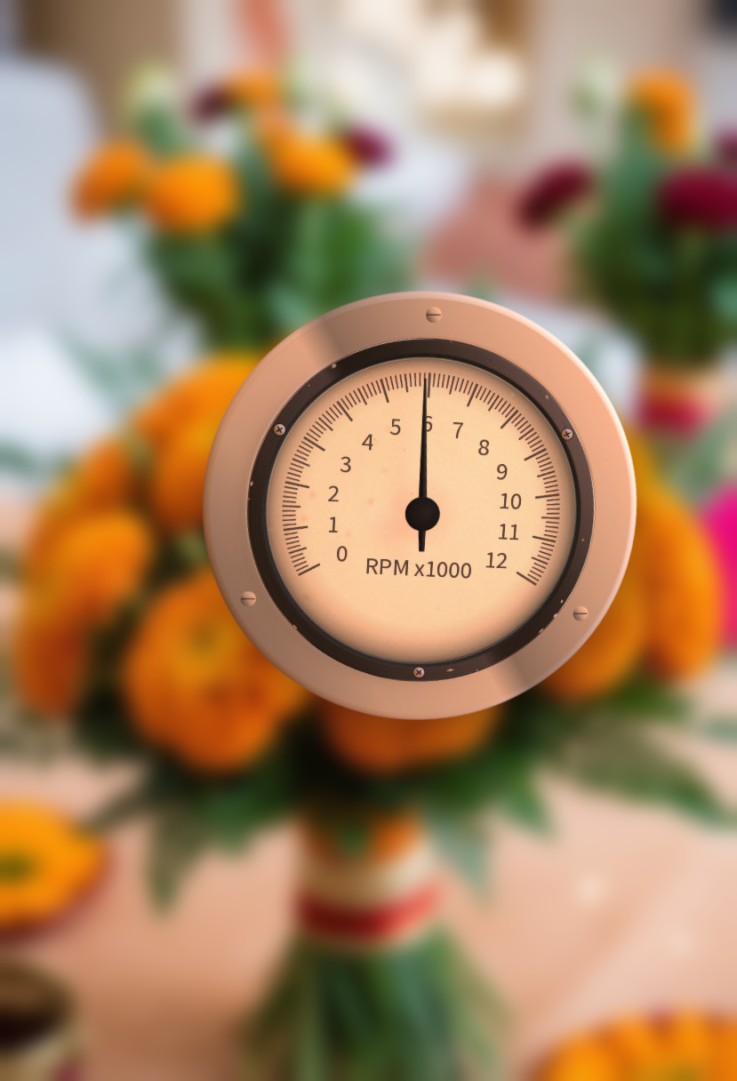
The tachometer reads rpm 5900
